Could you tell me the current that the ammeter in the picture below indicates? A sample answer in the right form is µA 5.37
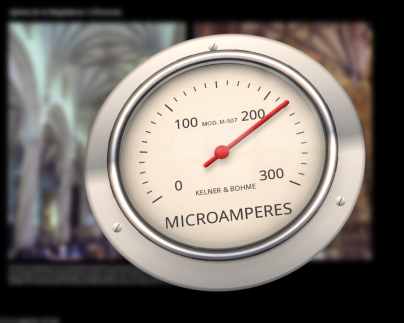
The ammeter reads µA 220
